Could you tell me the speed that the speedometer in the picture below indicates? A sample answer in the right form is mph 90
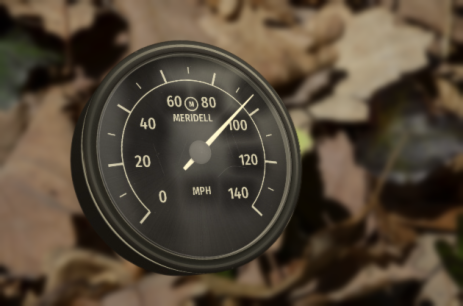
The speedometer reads mph 95
